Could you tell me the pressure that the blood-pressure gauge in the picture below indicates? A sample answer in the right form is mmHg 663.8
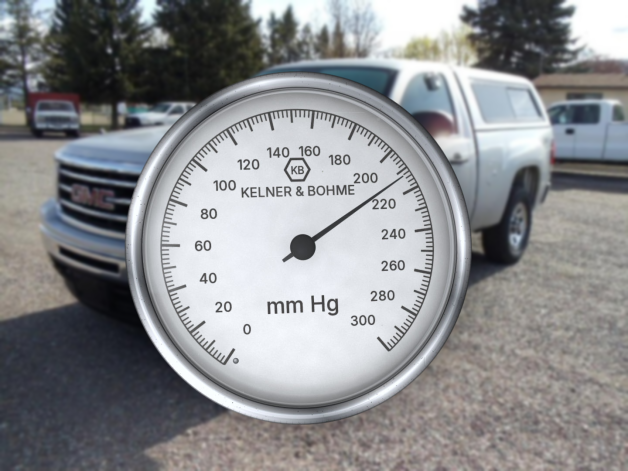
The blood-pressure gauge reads mmHg 212
